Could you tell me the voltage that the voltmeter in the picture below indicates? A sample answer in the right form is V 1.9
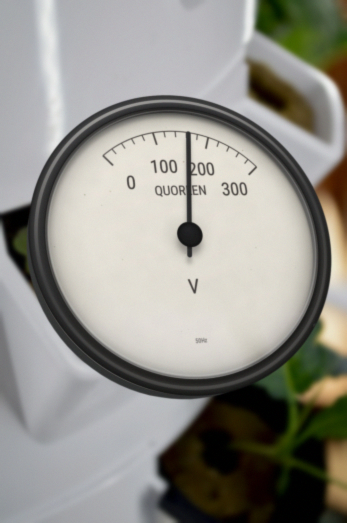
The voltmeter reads V 160
